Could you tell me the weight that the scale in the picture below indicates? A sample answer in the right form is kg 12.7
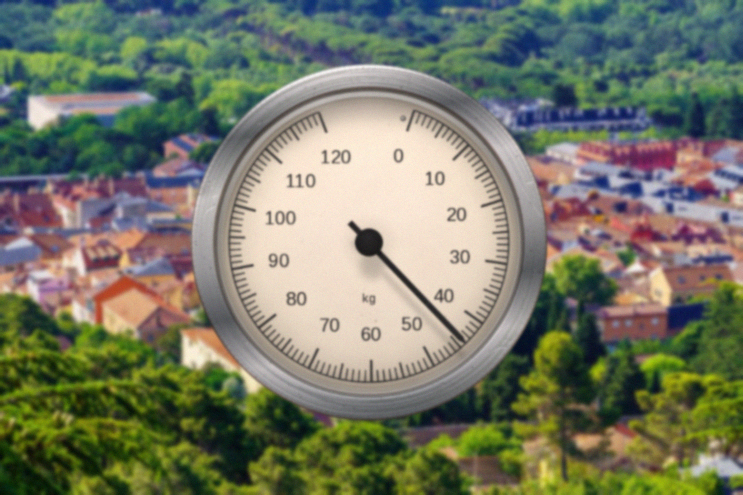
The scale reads kg 44
